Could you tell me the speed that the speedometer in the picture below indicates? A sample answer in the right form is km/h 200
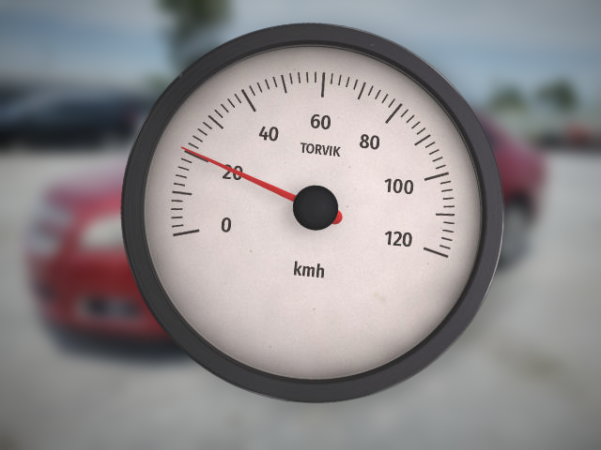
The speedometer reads km/h 20
